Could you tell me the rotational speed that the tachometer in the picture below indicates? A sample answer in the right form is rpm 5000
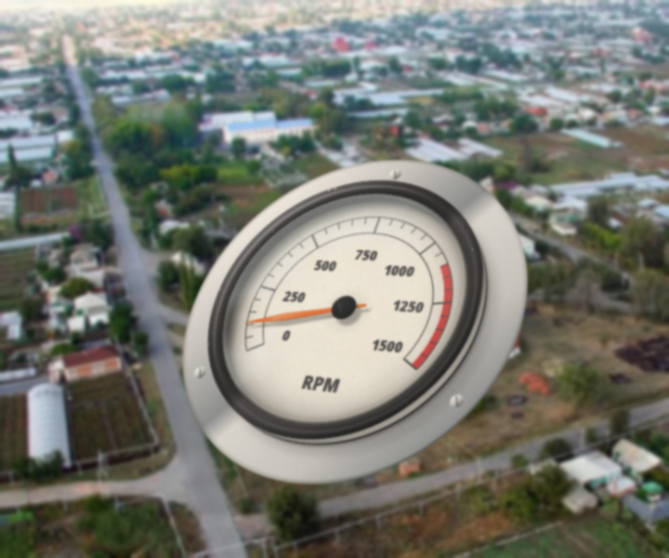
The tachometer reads rpm 100
